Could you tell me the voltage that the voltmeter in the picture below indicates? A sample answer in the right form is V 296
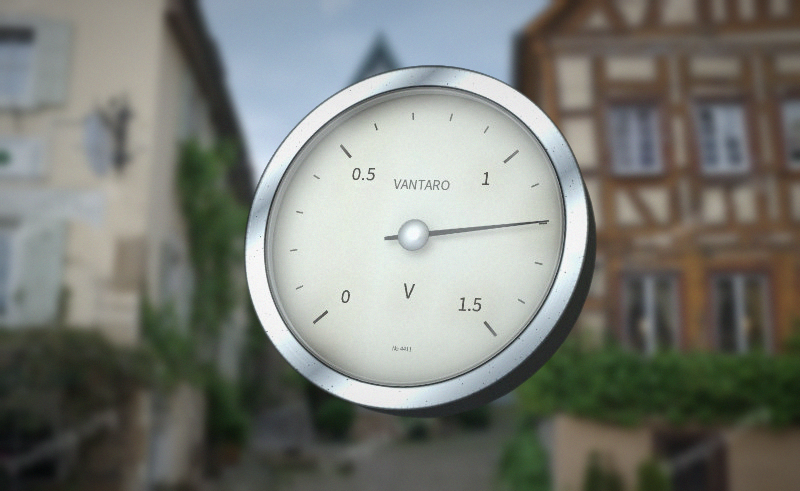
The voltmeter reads V 1.2
